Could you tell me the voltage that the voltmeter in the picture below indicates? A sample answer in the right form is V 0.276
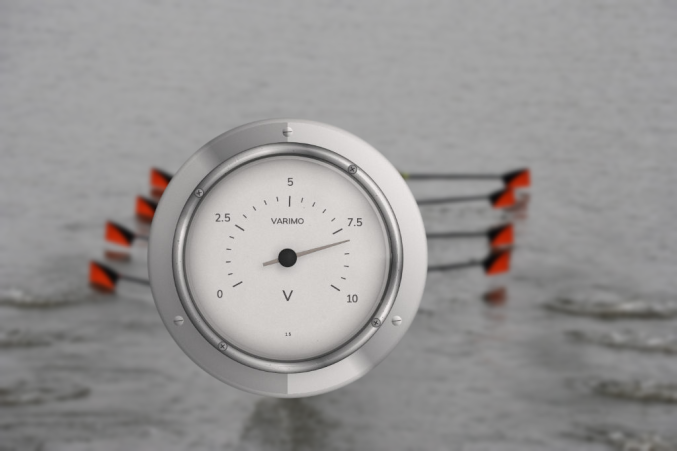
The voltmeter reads V 8
